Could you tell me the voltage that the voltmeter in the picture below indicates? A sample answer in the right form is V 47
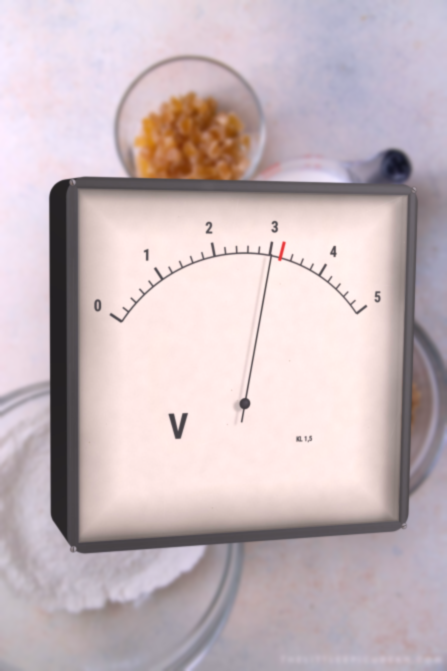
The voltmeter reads V 3
